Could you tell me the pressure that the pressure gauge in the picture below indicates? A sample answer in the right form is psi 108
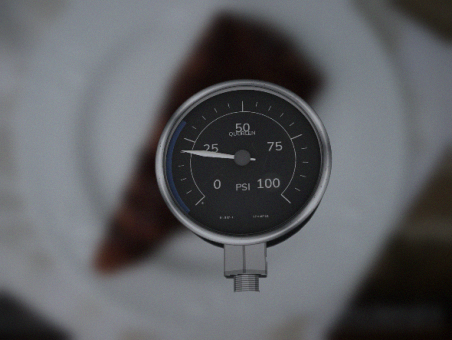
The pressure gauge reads psi 20
